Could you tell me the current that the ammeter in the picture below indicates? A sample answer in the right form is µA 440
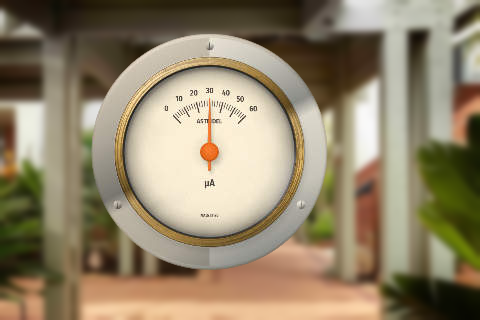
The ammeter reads µA 30
